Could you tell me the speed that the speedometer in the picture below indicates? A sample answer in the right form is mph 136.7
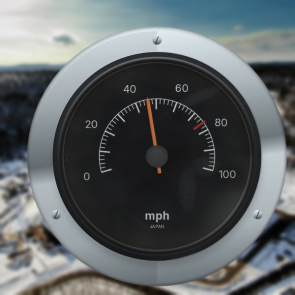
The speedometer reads mph 46
